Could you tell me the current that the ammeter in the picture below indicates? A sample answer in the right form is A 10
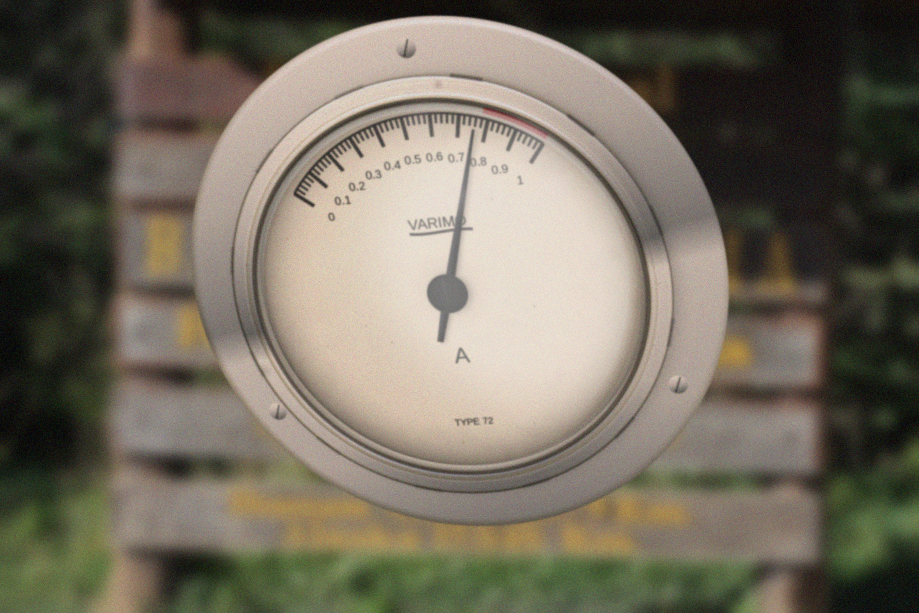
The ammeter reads A 0.76
